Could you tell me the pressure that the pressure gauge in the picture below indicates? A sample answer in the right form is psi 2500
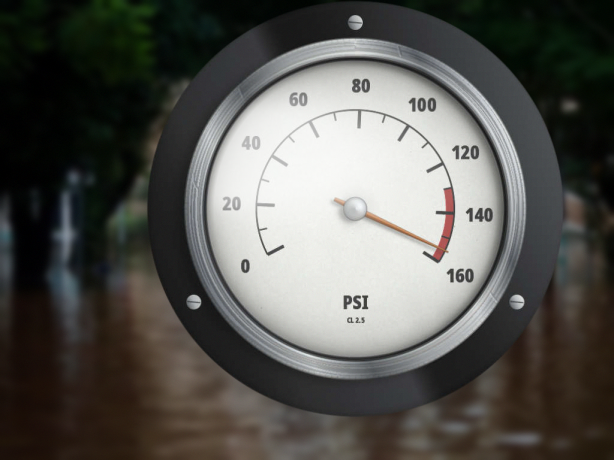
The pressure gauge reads psi 155
